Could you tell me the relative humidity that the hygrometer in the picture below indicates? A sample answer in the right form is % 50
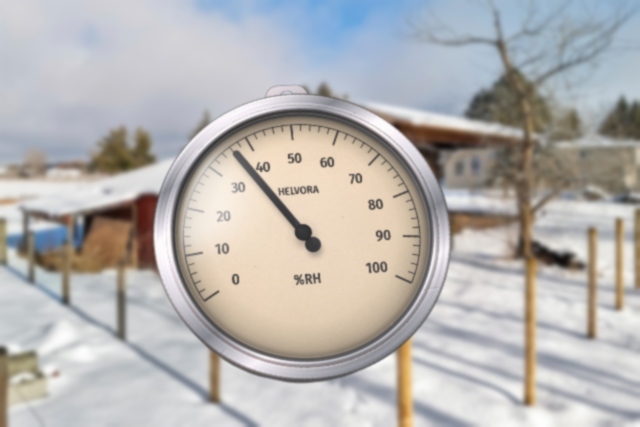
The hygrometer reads % 36
